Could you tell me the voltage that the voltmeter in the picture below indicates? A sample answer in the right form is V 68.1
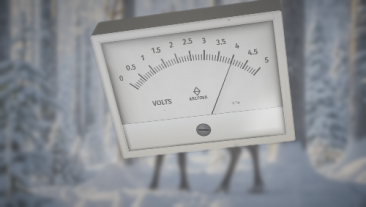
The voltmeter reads V 4
